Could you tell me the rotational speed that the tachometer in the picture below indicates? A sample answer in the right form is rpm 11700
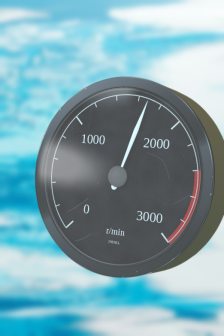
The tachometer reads rpm 1700
